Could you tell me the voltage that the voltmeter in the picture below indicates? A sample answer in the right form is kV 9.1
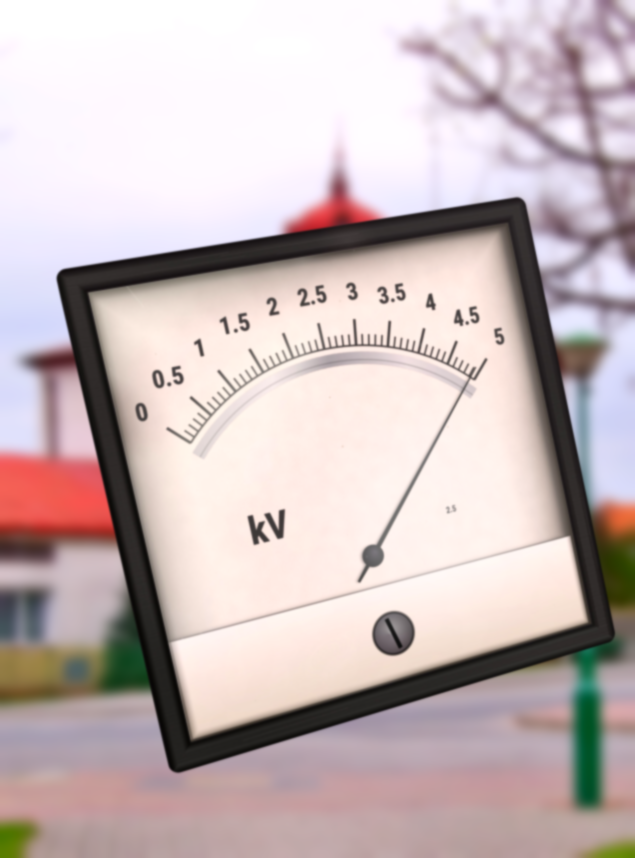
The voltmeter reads kV 4.9
